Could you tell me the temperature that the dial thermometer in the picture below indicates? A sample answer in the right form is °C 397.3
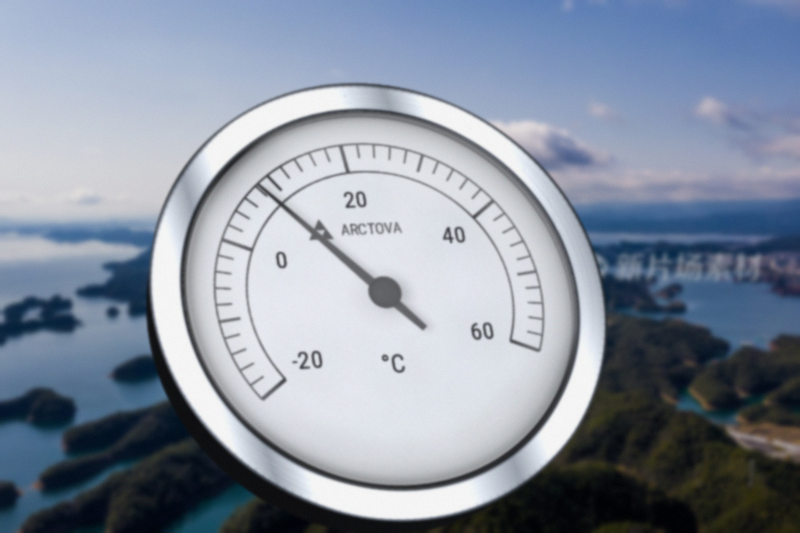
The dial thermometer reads °C 8
